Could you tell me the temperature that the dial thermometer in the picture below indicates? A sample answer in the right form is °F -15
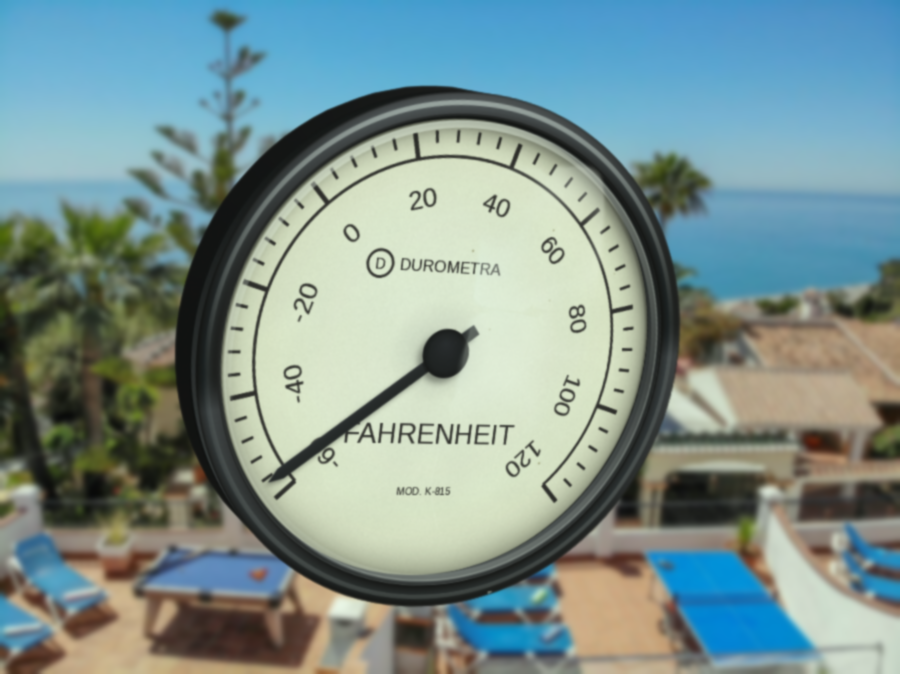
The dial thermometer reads °F -56
